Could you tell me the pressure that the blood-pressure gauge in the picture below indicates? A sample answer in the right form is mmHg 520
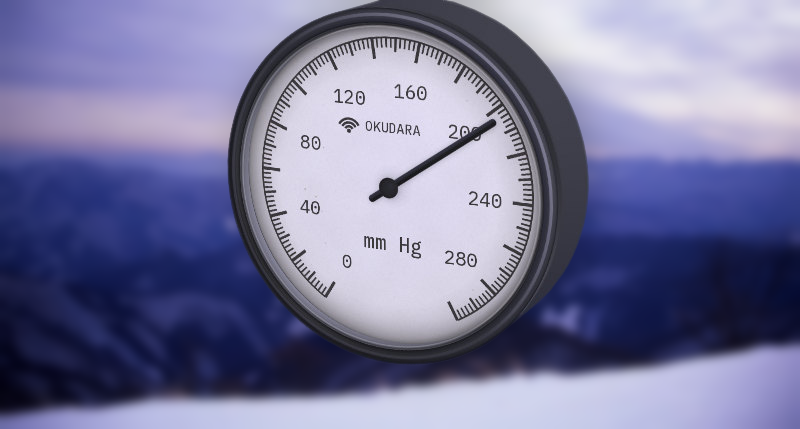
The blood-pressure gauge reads mmHg 204
